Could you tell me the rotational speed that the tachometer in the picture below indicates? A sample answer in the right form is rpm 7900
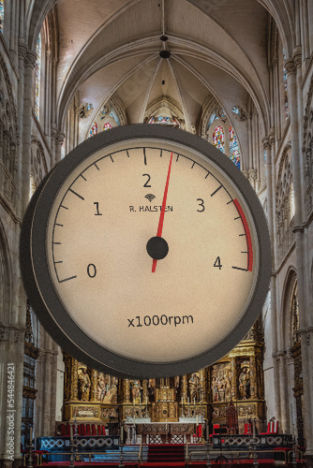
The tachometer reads rpm 2300
